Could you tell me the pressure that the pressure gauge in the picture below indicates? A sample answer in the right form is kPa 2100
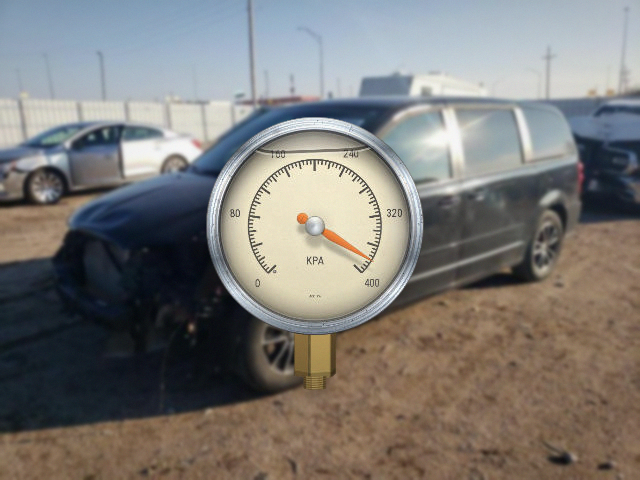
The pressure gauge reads kPa 380
